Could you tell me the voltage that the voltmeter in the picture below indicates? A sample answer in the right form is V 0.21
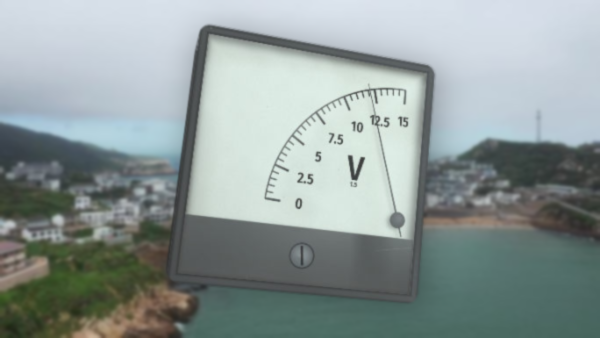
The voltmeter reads V 12
